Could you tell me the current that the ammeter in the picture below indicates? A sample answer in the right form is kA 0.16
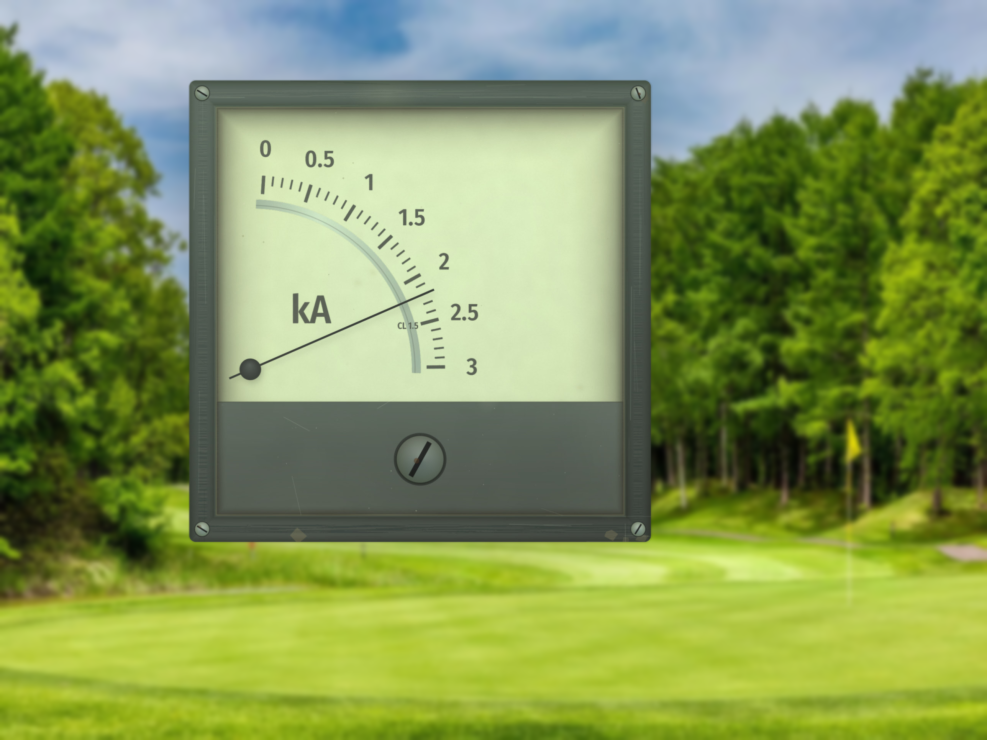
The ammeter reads kA 2.2
